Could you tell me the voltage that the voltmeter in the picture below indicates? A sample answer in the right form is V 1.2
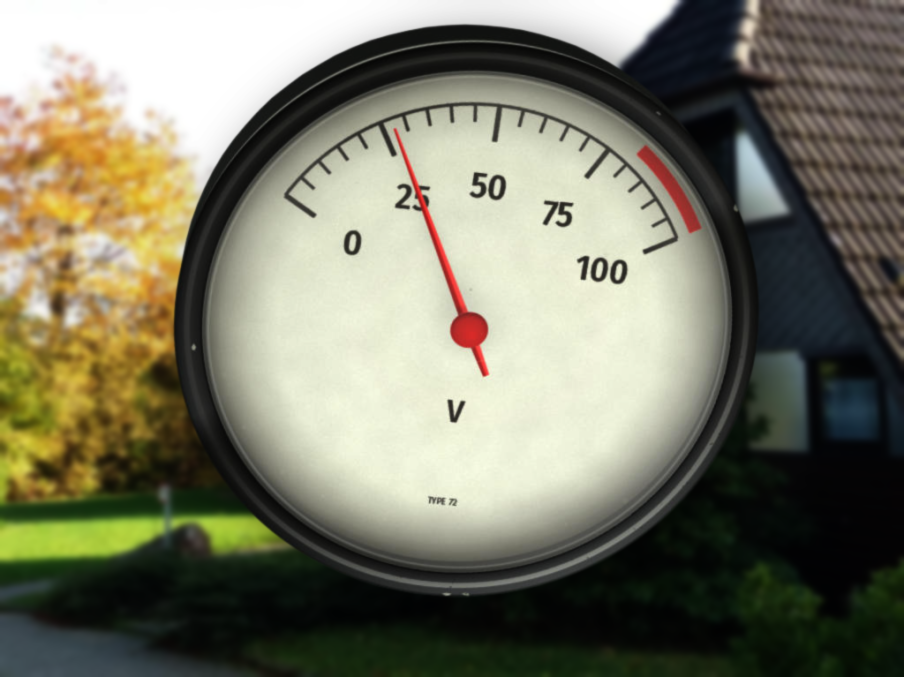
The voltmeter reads V 27.5
